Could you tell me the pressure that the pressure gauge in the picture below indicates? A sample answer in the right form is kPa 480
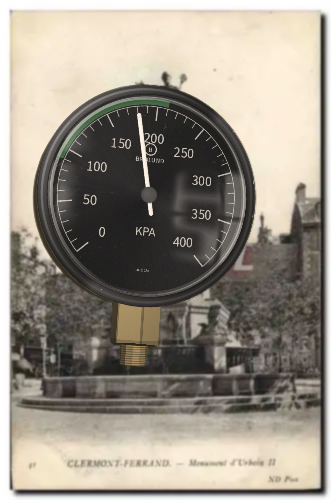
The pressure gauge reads kPa 180
